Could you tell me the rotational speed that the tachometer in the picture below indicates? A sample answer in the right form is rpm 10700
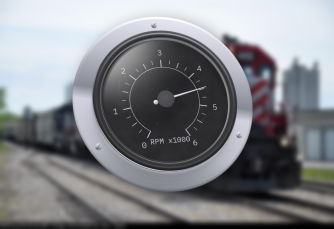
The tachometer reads rpm 4500
